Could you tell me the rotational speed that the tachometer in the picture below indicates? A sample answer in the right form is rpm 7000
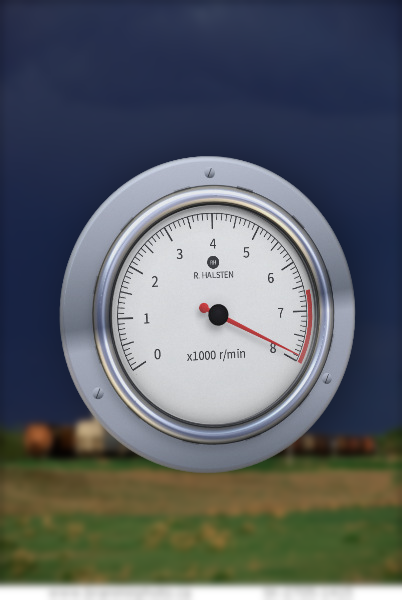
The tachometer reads rpm 7900
